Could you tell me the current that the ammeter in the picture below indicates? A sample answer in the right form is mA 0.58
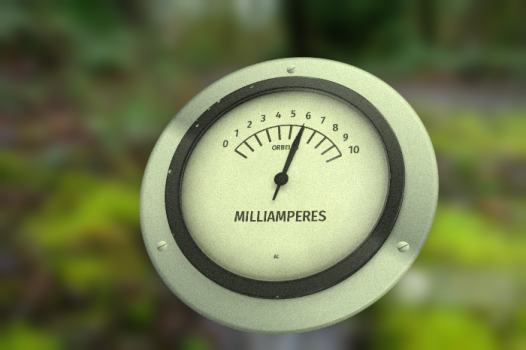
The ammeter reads mA 6
